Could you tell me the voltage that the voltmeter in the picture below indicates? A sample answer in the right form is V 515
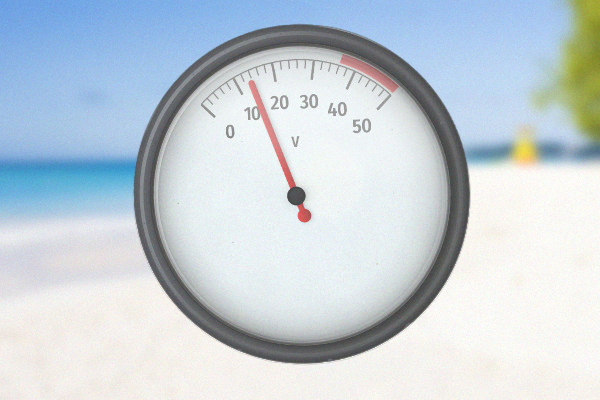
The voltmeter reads V 14
